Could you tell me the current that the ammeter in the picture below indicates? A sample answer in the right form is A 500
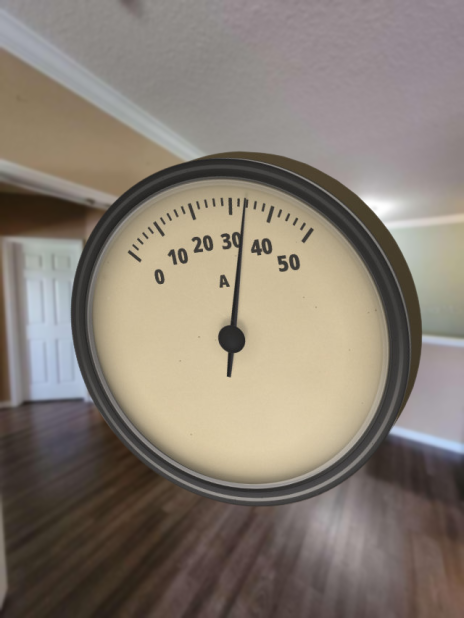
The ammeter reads A 34
